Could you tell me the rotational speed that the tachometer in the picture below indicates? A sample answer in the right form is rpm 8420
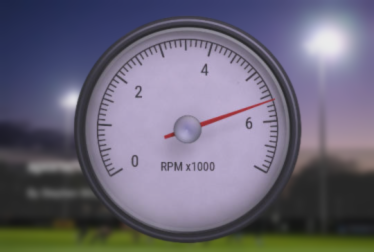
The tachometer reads rpm 5600
